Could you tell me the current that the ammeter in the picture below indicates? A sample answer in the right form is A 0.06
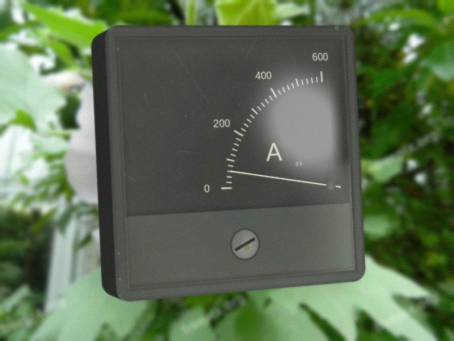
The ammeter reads A 60
